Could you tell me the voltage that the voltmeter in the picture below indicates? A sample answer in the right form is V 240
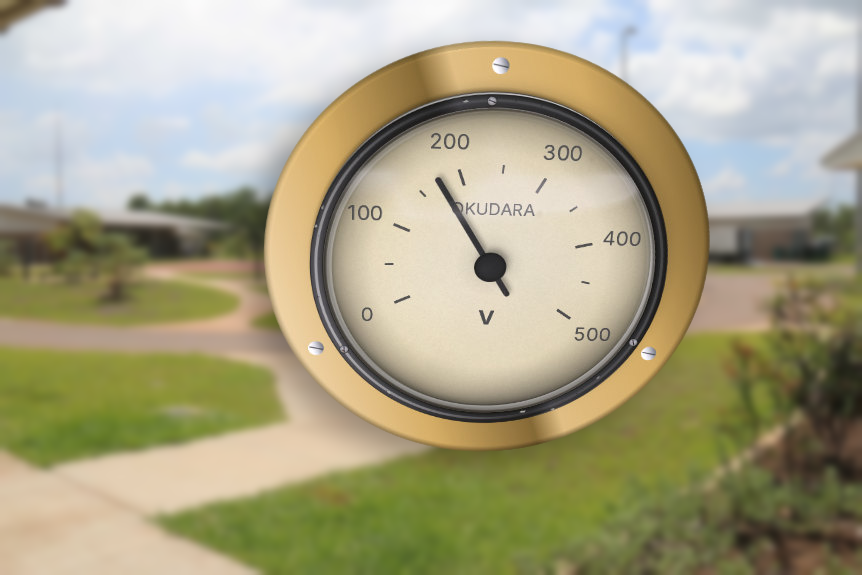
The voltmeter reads V 175
